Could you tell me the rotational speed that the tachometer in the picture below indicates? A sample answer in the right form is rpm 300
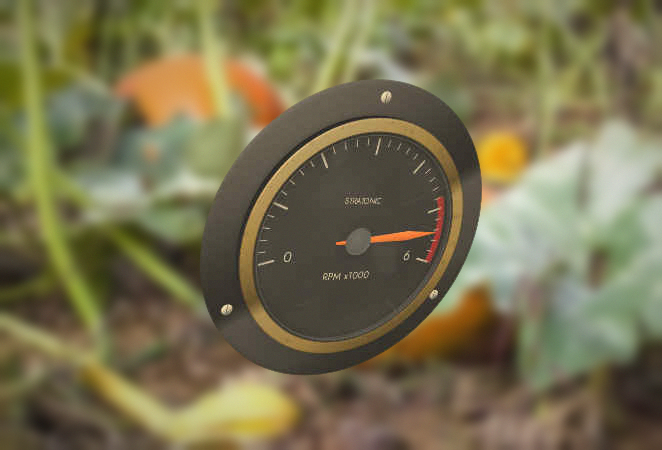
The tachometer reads rpm 5400
